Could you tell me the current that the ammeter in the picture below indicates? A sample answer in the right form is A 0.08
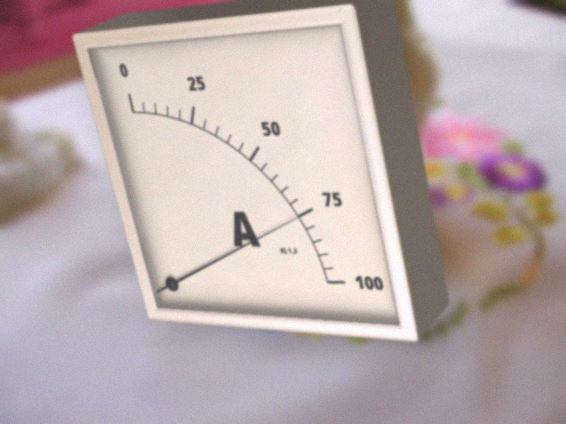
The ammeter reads A 75
